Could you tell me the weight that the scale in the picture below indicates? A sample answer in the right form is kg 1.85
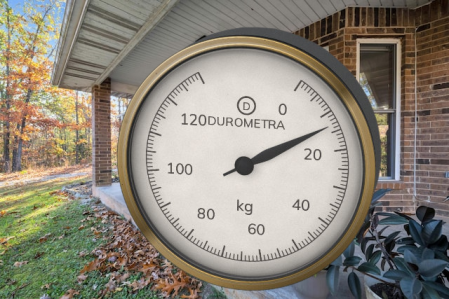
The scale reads kg 13
